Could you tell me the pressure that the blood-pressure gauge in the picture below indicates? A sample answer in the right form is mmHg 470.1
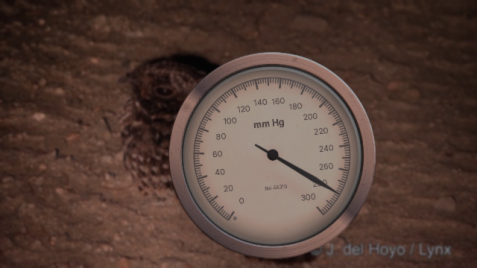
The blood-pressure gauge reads mmHg 280
